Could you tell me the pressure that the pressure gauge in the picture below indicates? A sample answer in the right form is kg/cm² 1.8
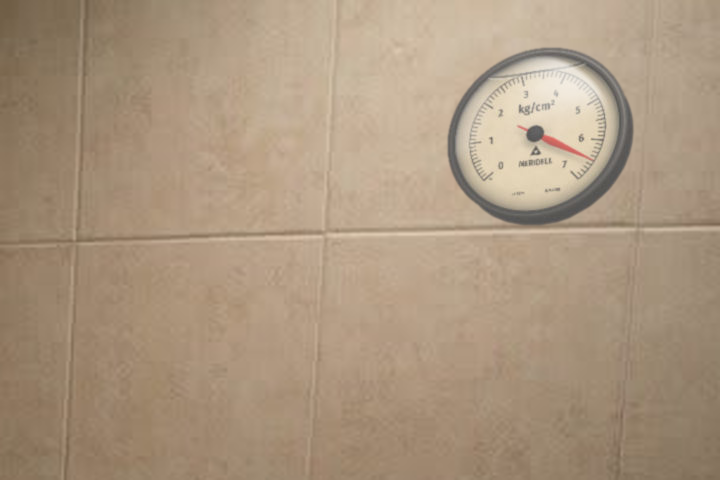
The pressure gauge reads kg/cm² 6.5
